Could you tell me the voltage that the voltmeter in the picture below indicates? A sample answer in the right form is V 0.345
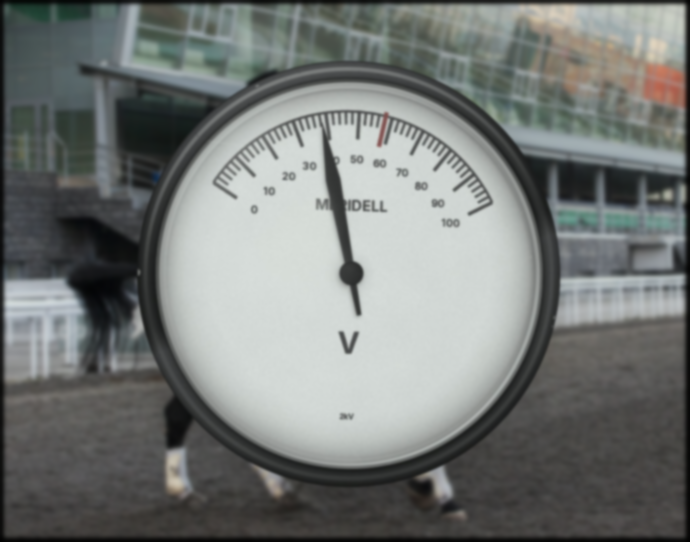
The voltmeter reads V 38
